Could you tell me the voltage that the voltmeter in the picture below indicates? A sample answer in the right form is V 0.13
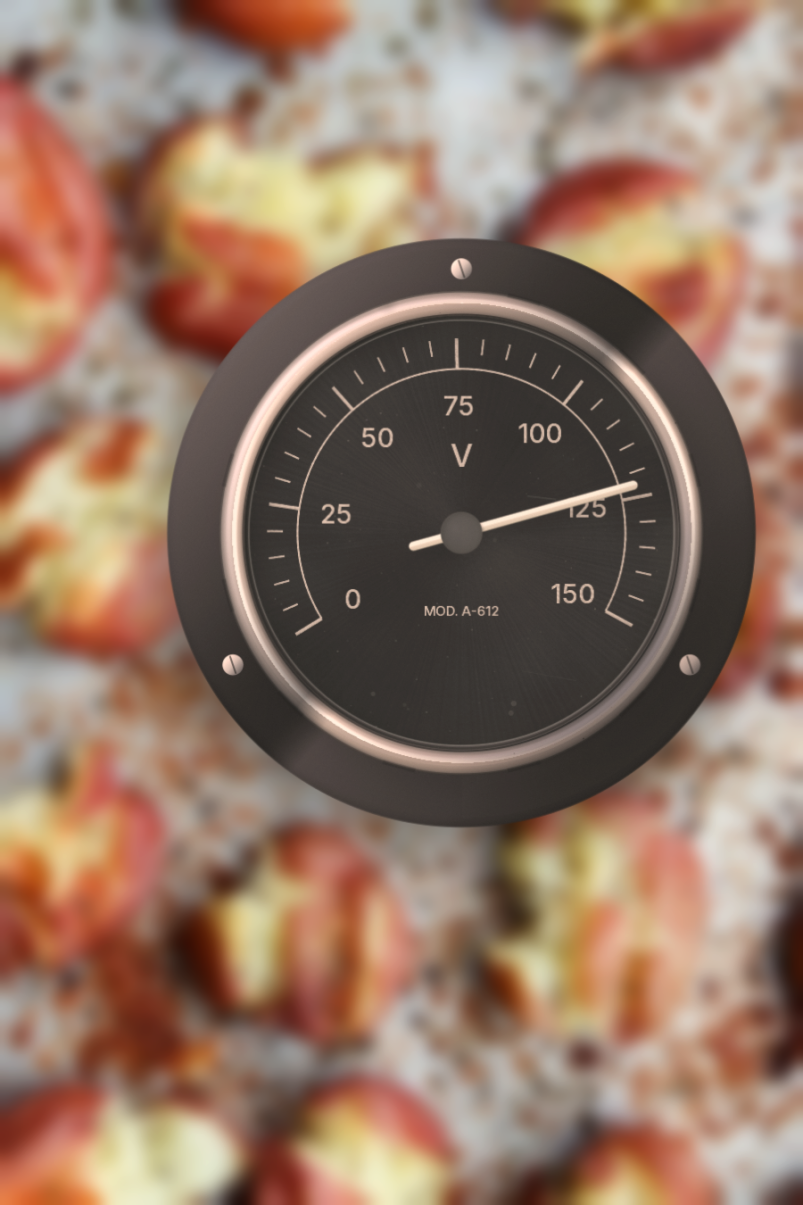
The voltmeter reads V 122.5
